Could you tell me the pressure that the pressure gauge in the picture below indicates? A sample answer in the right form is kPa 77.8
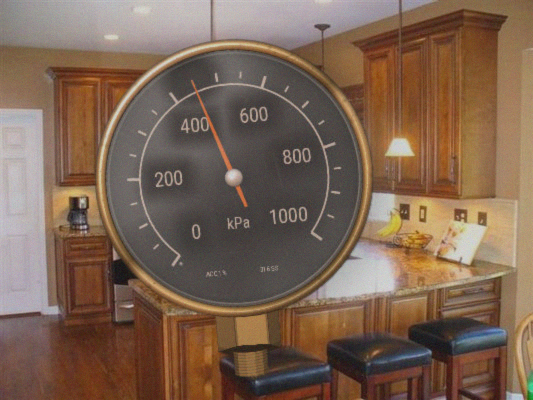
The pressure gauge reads kPa 450
